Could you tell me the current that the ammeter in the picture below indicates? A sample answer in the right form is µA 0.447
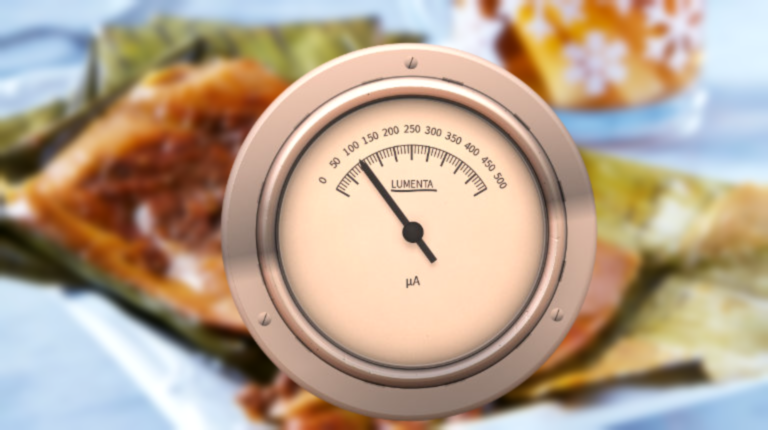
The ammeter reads µA 100
